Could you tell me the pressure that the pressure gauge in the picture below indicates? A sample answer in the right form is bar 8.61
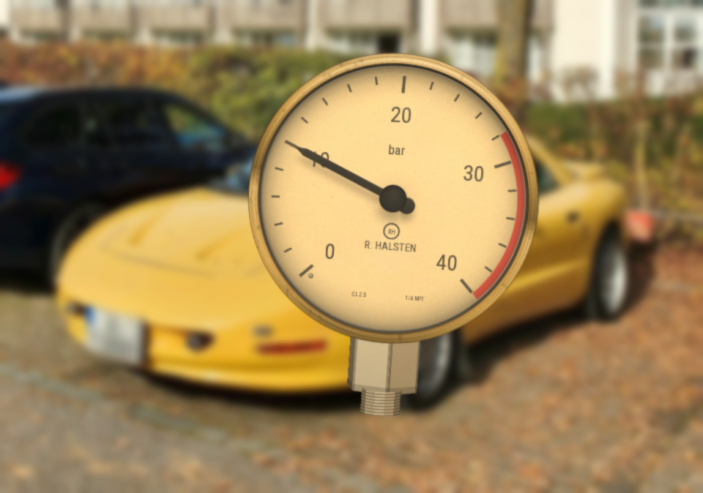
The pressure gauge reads bar 10
